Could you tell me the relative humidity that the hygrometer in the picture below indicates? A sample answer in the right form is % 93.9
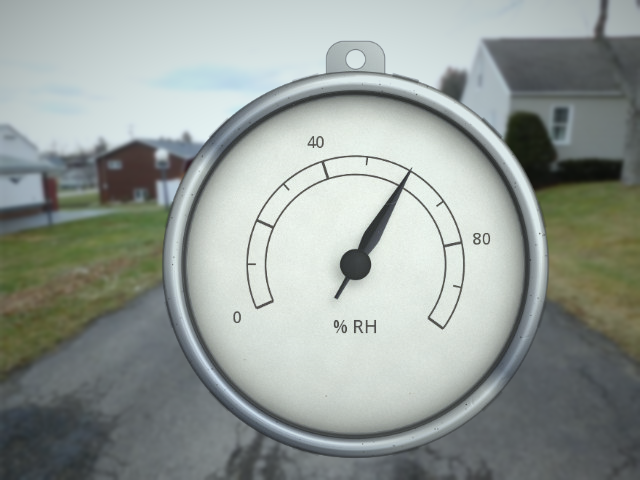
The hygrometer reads % 60
